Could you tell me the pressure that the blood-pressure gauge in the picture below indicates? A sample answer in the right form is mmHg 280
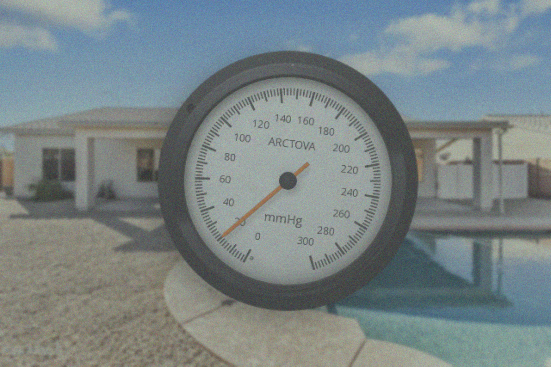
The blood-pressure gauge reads mmHg 20
